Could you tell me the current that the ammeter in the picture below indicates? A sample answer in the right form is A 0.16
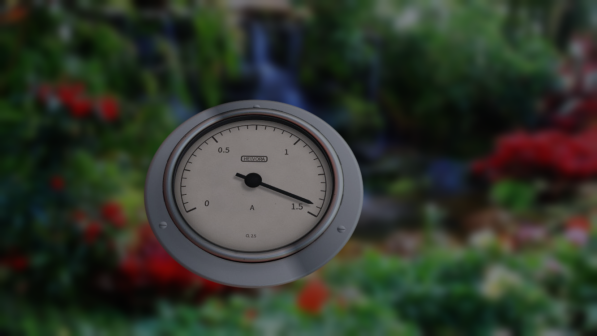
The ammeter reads A 1.45
